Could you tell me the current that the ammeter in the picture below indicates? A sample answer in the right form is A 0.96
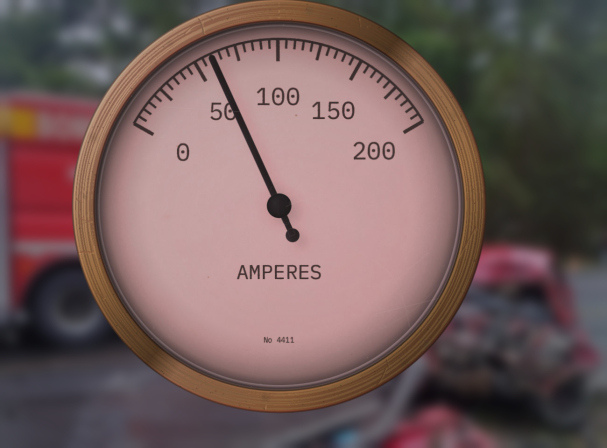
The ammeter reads A 60
